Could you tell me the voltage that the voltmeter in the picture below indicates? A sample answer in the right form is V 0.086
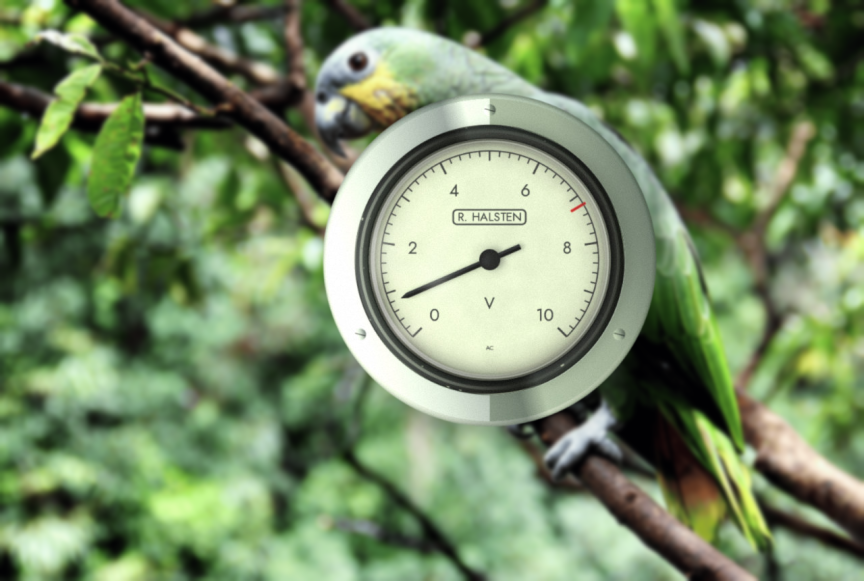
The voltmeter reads V 0.8
